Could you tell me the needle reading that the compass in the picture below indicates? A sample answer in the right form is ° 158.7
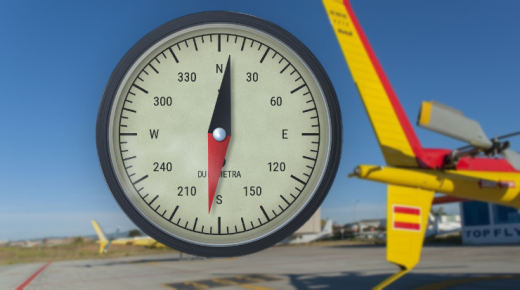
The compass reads ° 187.5
